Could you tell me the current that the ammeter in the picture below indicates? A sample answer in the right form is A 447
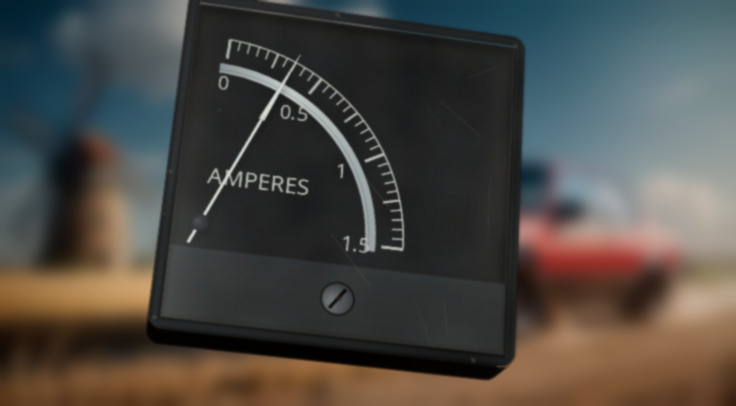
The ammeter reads A 0.35
